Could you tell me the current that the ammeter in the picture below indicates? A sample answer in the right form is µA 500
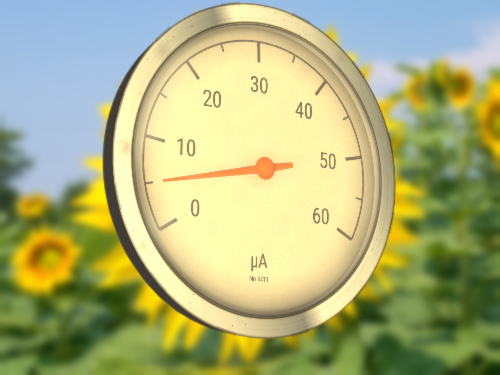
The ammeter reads µA 5
